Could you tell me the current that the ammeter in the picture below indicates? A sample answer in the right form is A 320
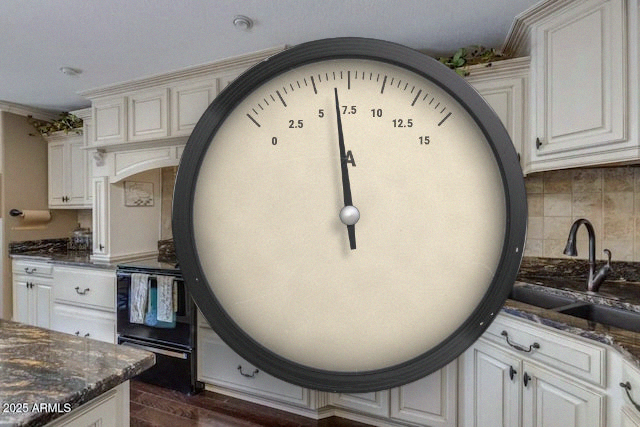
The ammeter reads A 6.5
